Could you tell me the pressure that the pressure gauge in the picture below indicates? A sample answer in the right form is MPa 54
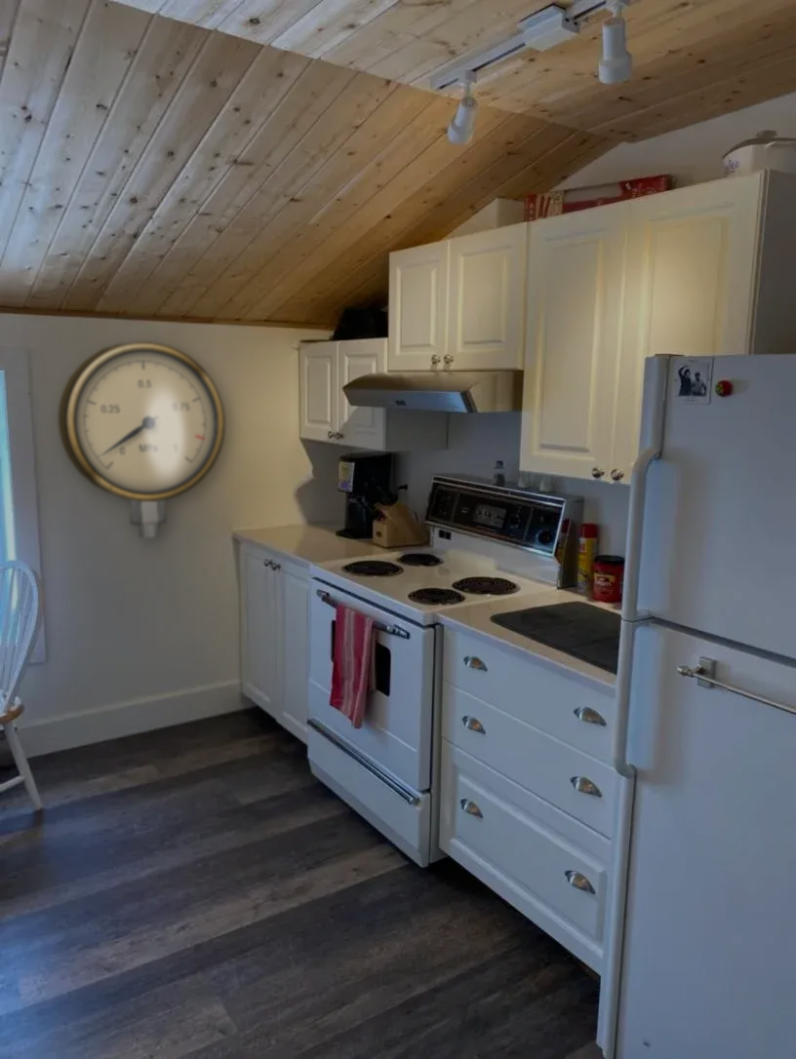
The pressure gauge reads MPa 0.05
